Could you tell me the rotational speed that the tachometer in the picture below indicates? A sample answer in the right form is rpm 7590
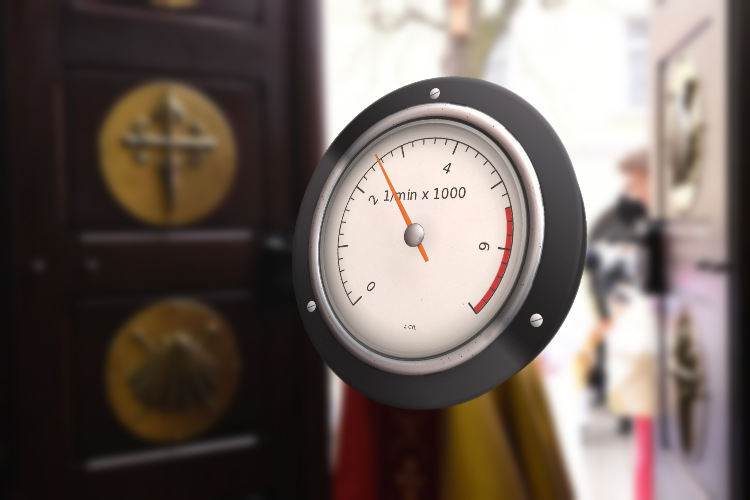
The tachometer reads rpm 2600
